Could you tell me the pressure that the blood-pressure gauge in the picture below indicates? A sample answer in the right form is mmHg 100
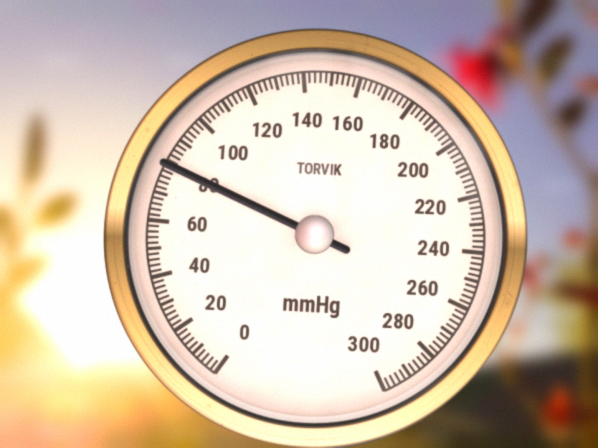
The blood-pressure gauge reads mmHg 80
